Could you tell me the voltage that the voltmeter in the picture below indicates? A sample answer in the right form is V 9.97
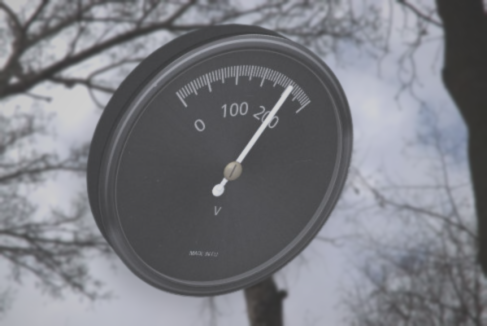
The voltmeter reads V 200
